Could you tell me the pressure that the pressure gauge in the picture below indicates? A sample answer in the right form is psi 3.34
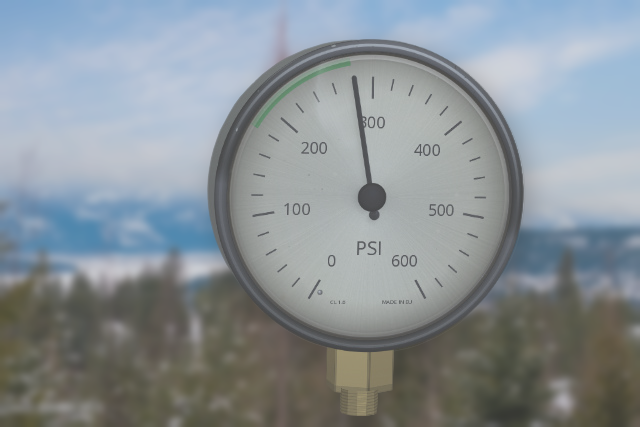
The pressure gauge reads psi 280
